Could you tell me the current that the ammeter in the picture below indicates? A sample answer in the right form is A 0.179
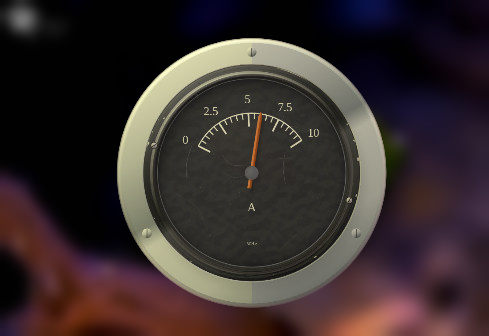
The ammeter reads A 6
